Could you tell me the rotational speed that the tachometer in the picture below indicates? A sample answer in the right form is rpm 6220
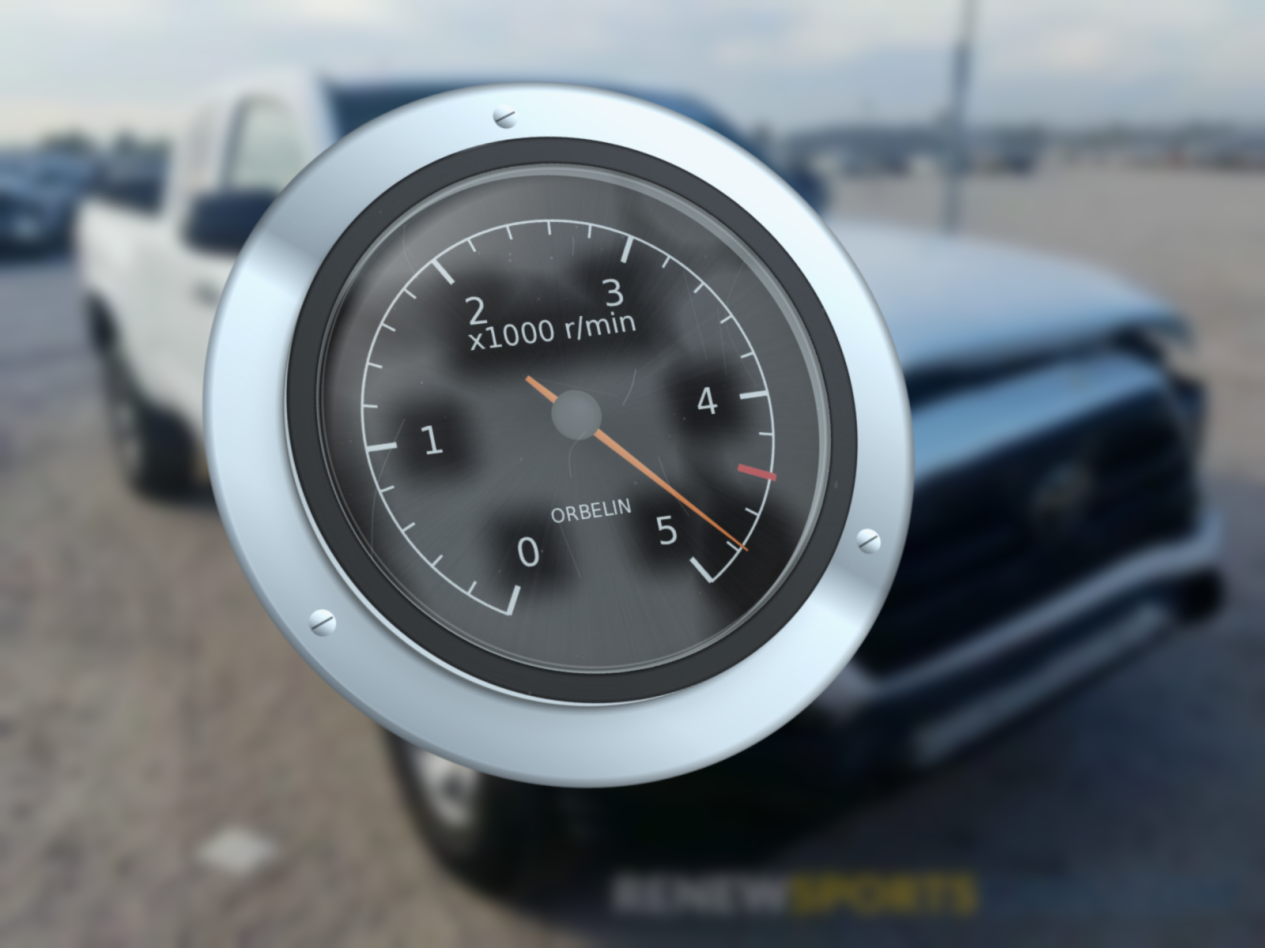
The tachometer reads rpm 4800
